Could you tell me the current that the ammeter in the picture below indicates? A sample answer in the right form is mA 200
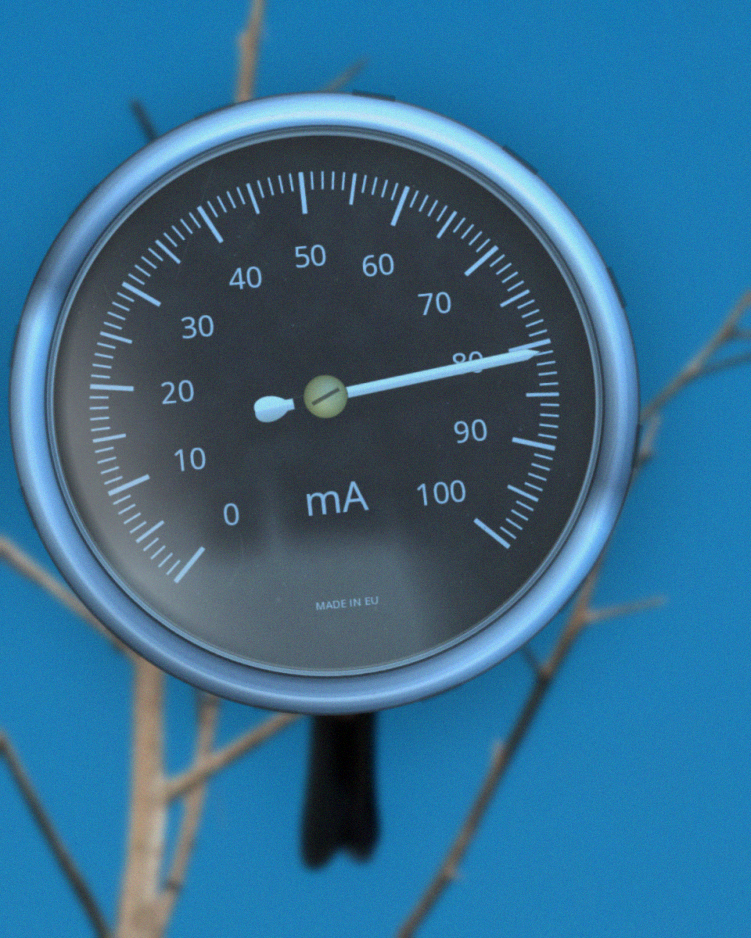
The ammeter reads mA 81
